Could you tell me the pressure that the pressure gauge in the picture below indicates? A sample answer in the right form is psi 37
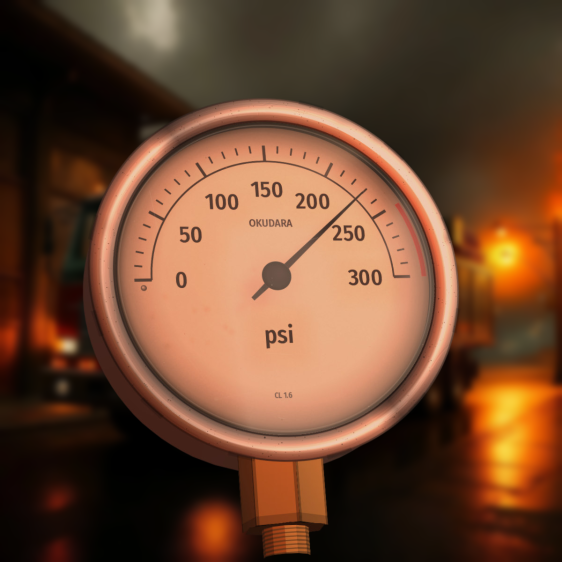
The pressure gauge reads psi 230
